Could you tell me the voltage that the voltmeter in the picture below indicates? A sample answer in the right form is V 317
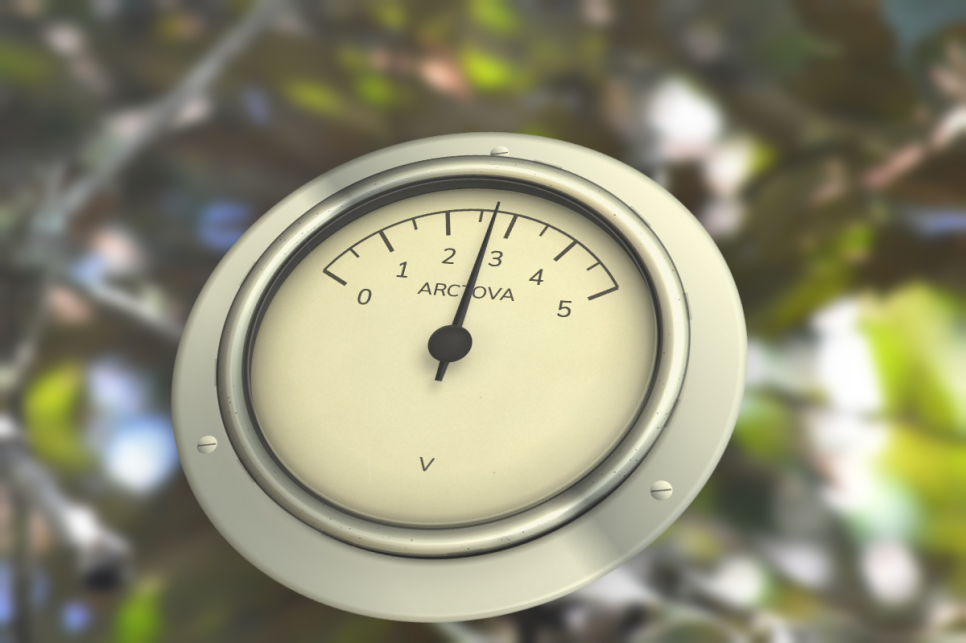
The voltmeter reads V 2.75
